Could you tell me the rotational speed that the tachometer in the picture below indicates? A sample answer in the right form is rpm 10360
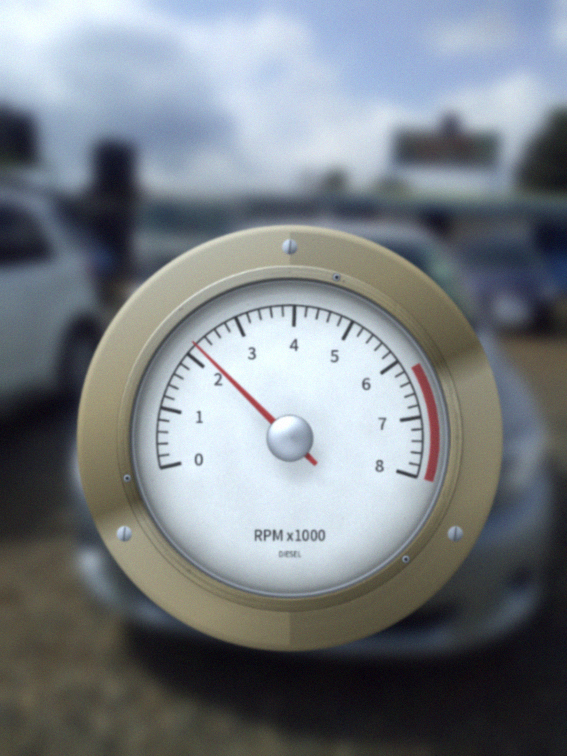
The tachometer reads rpm 2200
